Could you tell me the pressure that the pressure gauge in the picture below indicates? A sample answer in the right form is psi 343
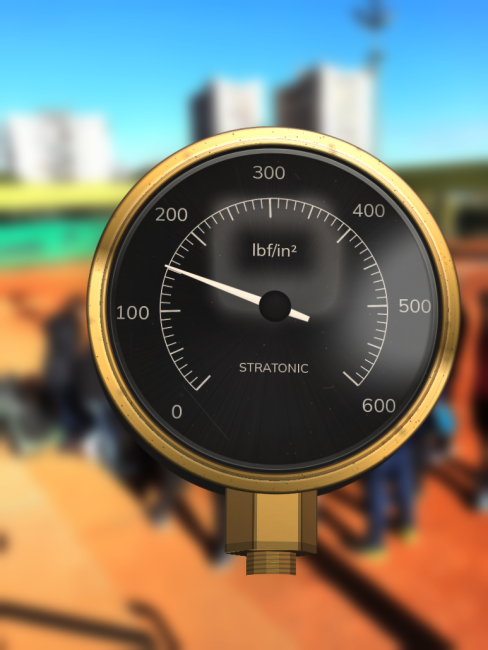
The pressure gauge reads psi 150
